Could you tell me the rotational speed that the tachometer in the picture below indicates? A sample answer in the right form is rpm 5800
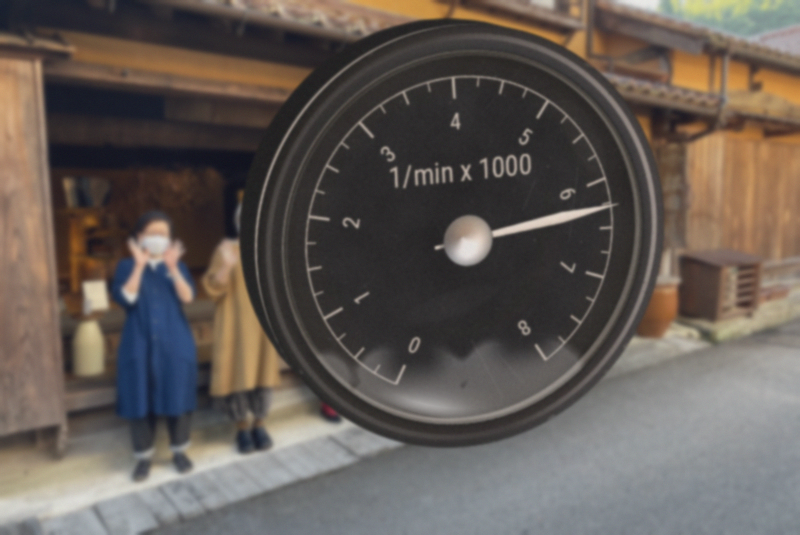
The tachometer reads rpm 6250
